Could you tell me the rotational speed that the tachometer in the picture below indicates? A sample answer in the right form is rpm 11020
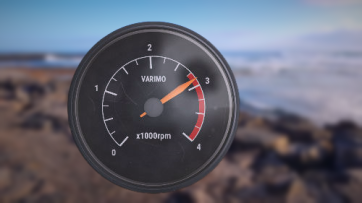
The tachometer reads rpm 2875
